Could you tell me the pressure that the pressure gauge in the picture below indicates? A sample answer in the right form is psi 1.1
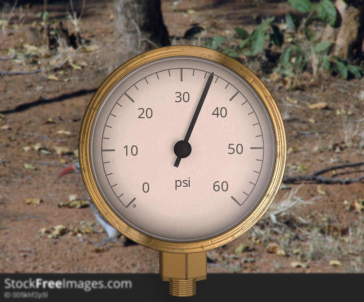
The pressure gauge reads psi 35
